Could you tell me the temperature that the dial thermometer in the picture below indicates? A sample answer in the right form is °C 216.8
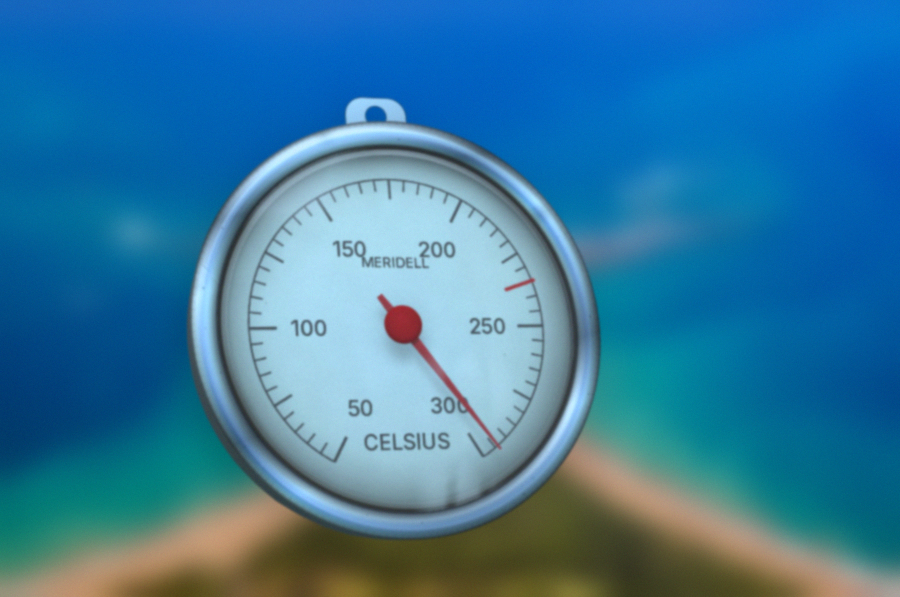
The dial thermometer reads °C 295
